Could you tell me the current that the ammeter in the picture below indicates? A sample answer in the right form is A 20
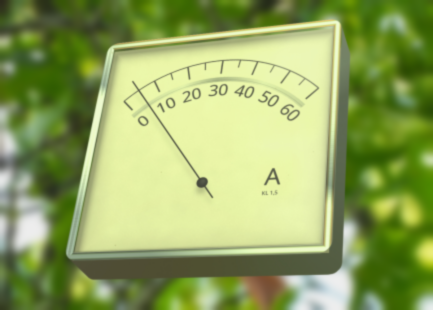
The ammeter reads A 5
